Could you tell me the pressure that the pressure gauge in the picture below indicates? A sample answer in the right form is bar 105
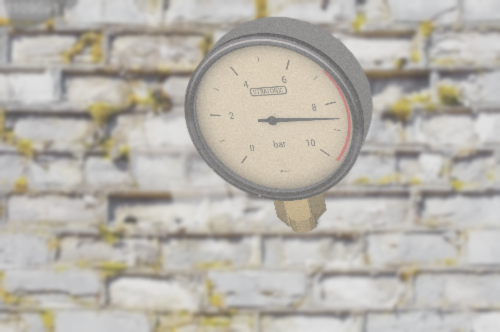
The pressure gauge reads bar 8.5
